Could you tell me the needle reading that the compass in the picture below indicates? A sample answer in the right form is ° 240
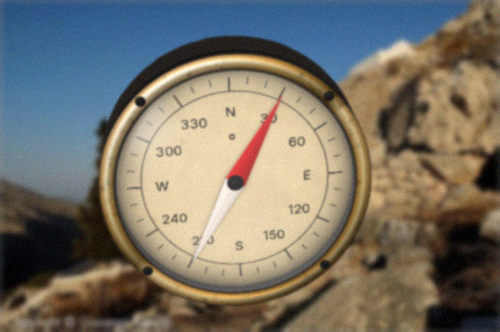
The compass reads ° 30
